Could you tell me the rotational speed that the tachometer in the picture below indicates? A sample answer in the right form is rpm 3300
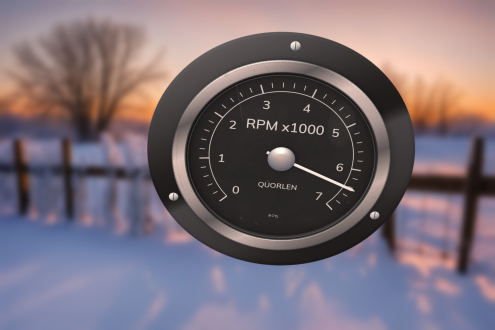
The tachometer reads rpm 6400
